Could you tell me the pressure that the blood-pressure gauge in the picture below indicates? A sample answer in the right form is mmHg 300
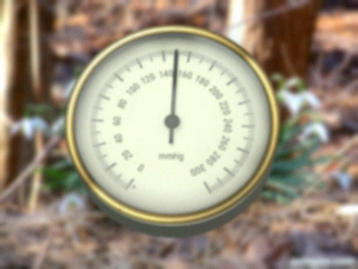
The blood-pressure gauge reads mmHg 150
